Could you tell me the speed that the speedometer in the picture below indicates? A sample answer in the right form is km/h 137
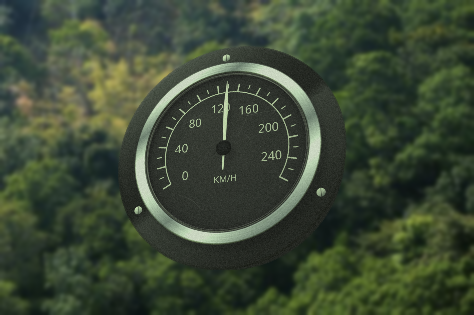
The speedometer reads km/h 130
